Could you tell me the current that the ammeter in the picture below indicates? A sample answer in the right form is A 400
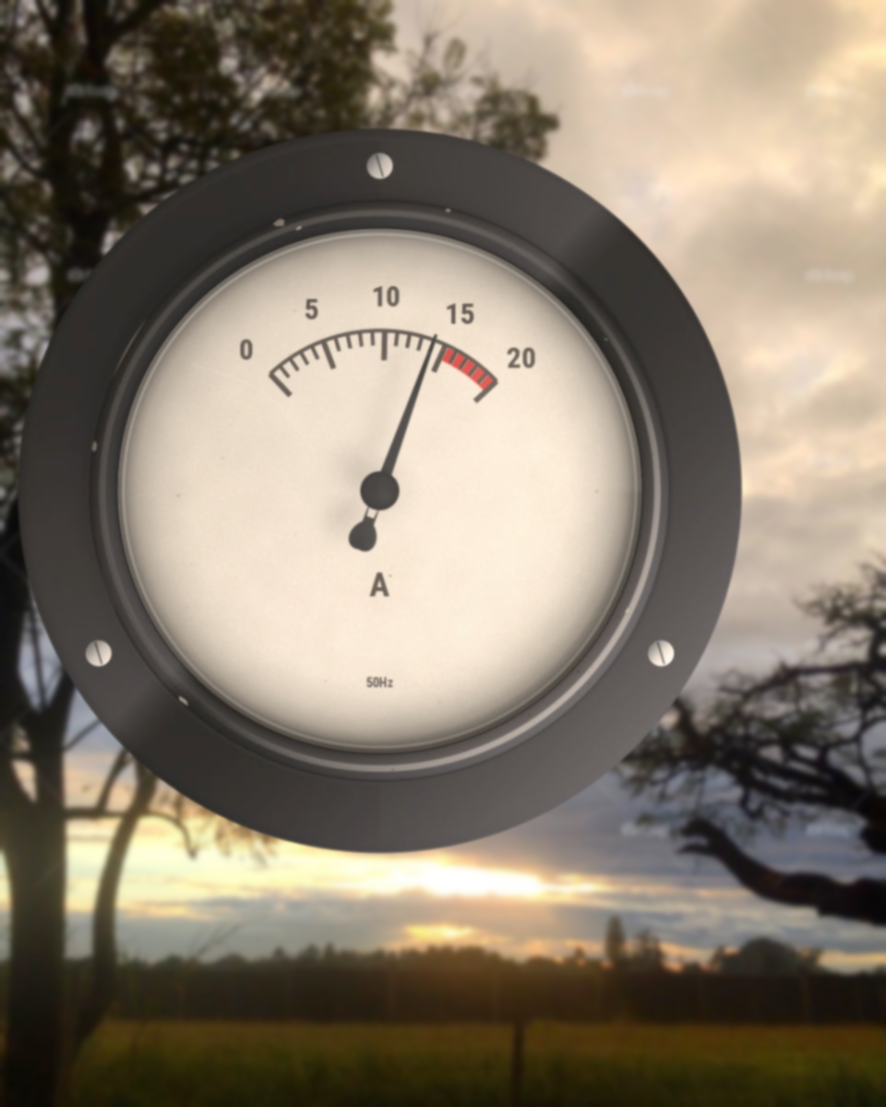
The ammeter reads A 14
